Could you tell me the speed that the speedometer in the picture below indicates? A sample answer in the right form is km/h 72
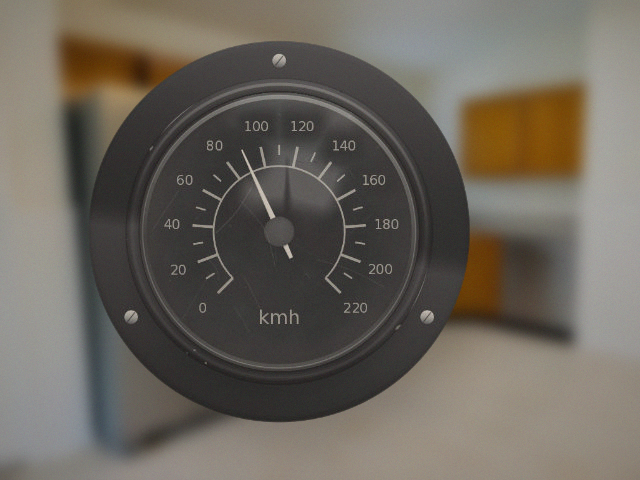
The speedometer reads km/h 90
